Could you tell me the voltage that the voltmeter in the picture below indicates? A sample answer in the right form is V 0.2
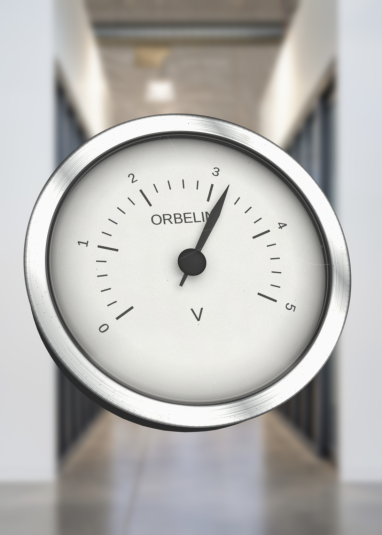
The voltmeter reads V 3.2
